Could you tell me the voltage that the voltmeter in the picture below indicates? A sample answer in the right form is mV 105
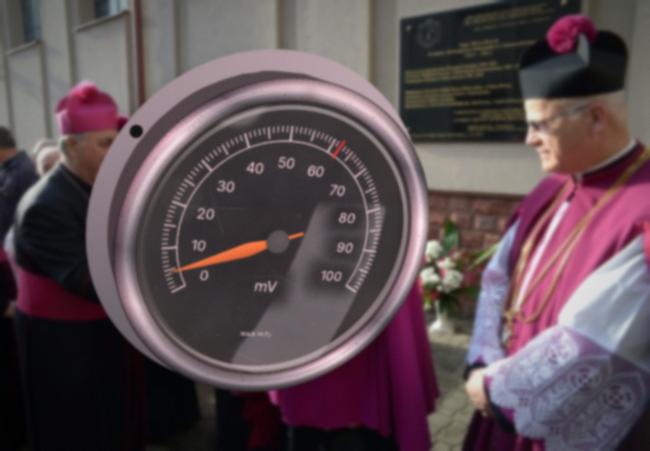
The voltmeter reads mV 5
